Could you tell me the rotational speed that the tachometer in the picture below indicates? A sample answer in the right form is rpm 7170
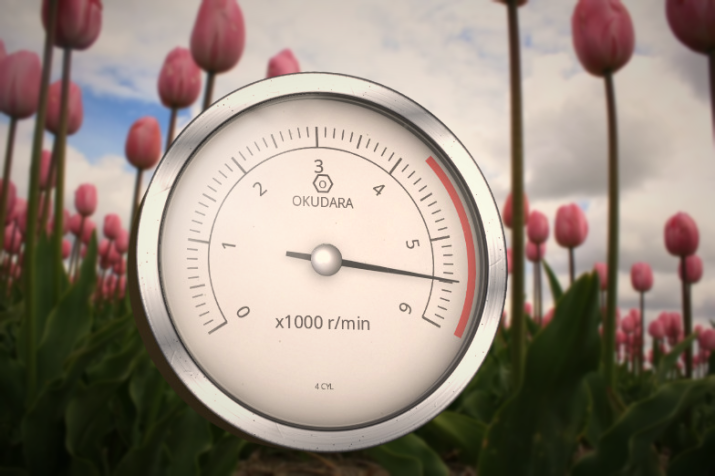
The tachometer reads rpm 5500
